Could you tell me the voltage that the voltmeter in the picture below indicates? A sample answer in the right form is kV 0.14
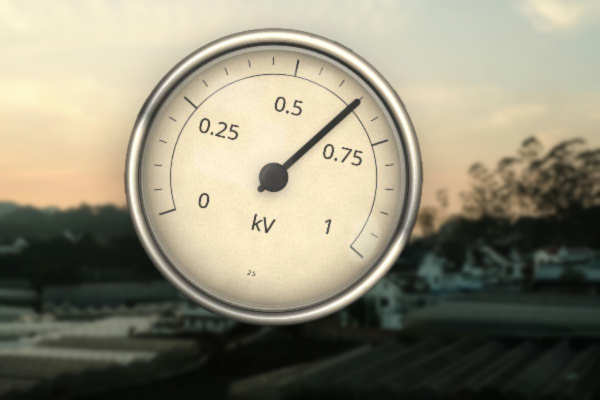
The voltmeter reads kV 0.65
